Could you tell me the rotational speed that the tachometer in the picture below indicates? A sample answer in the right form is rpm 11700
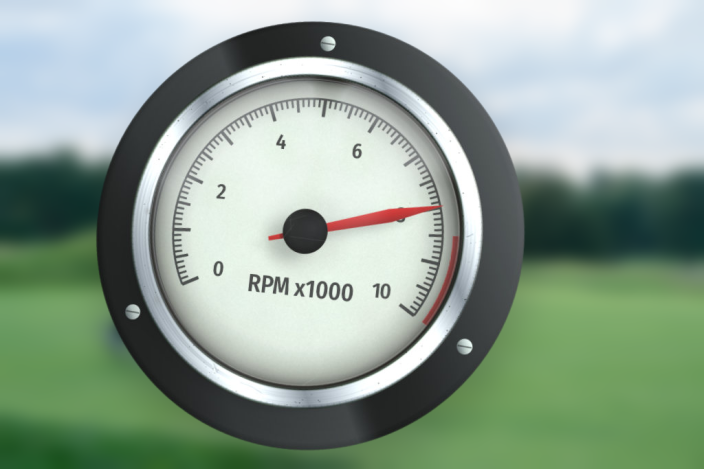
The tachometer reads rpm 8000
